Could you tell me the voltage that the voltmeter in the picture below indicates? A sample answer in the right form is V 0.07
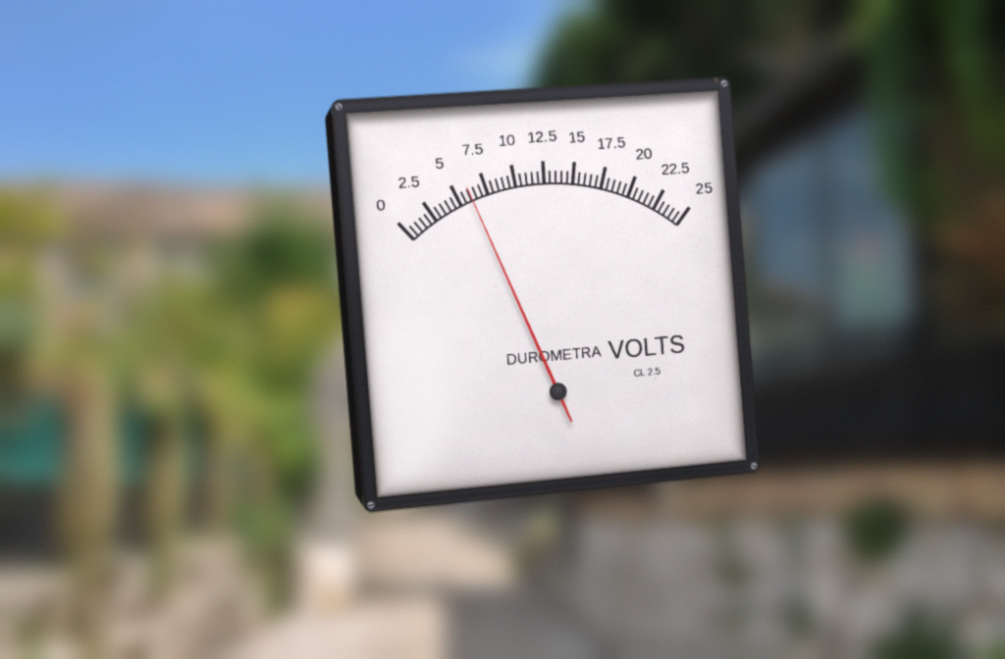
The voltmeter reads V 6
